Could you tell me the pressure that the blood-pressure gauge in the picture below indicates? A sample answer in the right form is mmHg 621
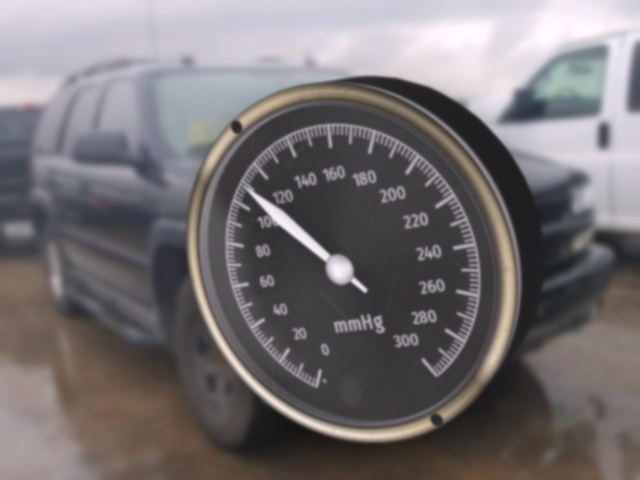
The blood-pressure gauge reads mmHg 110
